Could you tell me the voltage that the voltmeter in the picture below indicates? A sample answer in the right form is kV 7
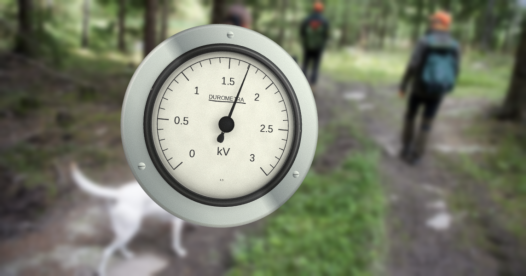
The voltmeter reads kV 1.7
